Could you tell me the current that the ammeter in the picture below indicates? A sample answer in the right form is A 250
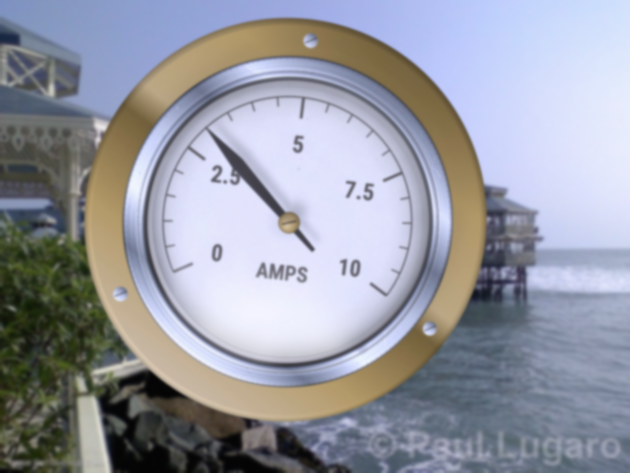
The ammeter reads A 3
